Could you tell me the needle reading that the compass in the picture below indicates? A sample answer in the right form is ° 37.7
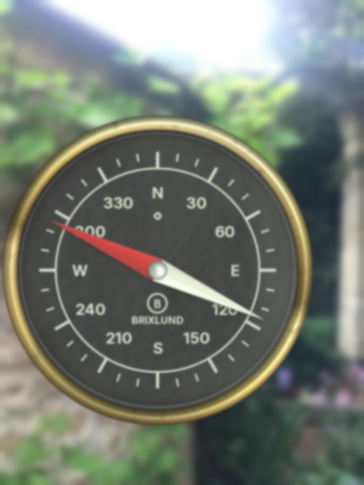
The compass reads ° 295
